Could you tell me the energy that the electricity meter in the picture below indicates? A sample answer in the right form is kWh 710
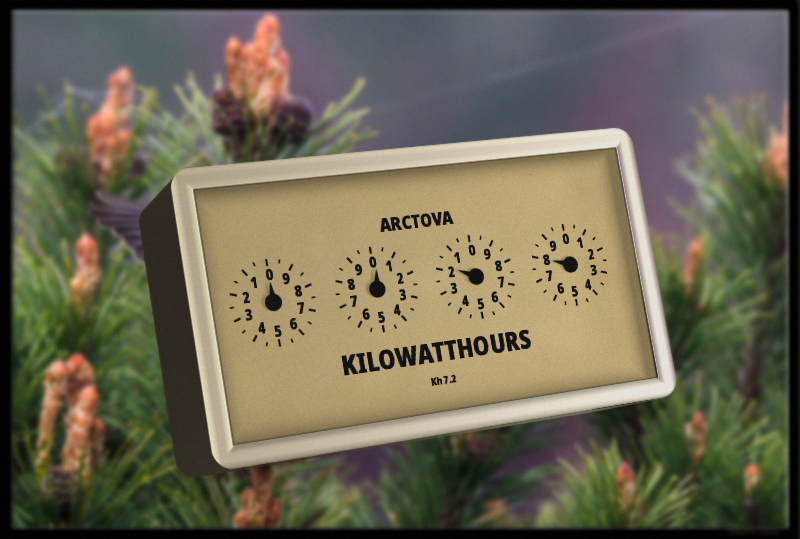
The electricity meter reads kWh 18
